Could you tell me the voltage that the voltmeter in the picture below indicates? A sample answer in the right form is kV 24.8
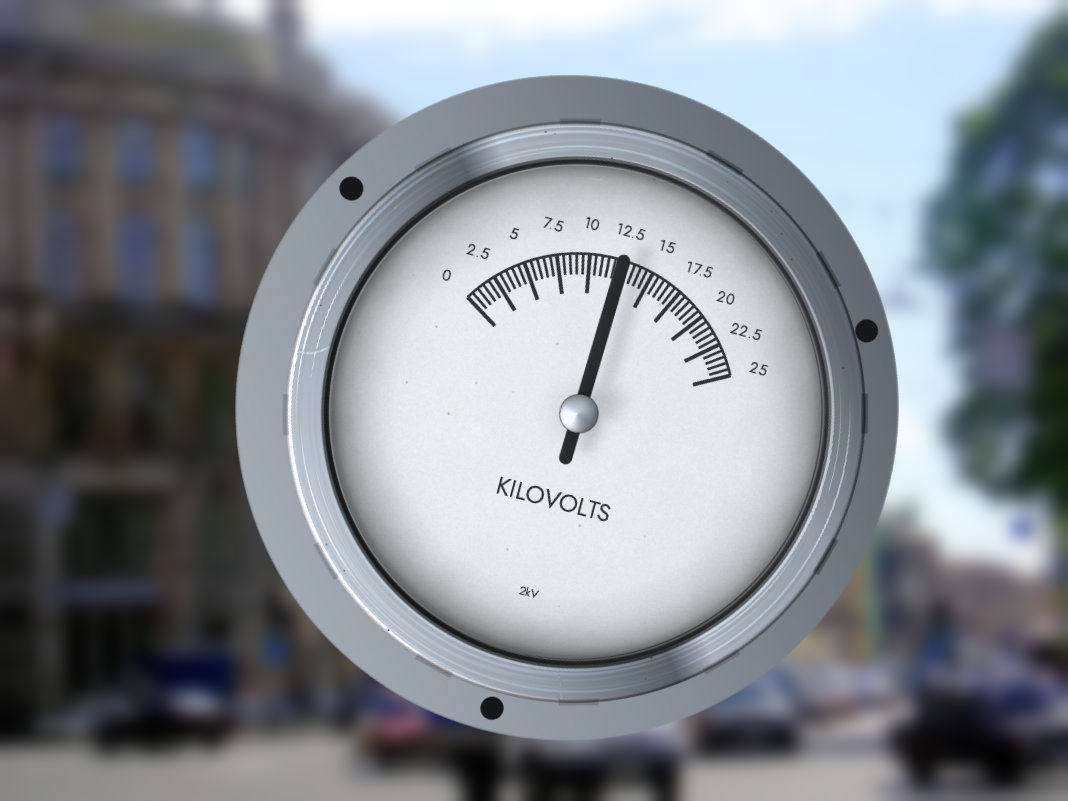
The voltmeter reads kV 12.5
